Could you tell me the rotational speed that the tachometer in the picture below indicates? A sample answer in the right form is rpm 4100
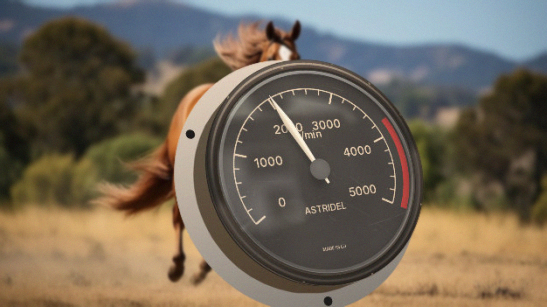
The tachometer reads rpm 2000
